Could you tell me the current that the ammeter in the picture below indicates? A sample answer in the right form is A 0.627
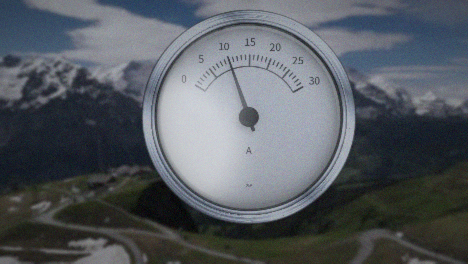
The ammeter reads A 10
